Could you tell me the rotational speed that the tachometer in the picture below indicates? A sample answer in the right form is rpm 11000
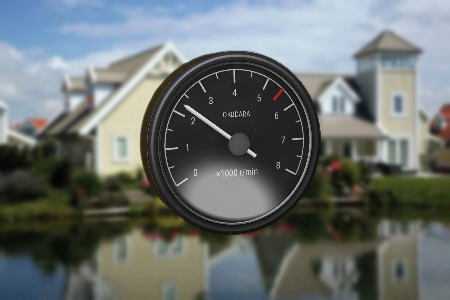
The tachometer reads rpm 2250
